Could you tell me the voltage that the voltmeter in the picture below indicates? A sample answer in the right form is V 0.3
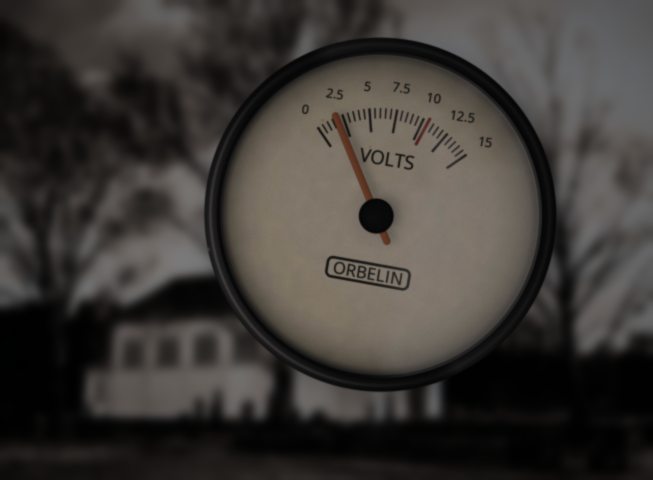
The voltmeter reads V 2
